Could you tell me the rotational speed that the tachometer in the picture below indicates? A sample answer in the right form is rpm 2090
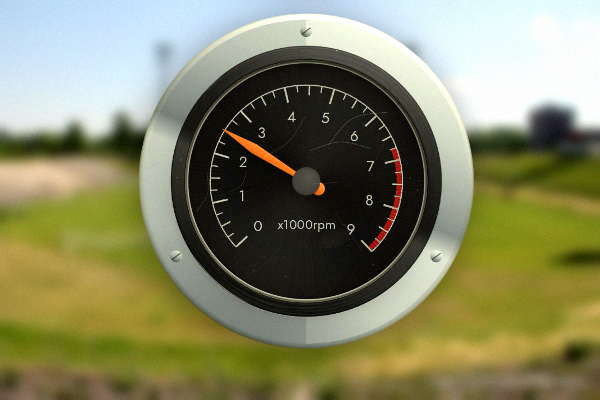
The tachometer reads rpm 2500
